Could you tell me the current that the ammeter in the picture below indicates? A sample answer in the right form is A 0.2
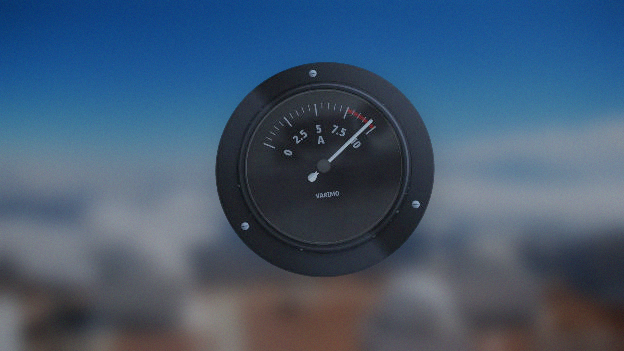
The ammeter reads A 9.5
